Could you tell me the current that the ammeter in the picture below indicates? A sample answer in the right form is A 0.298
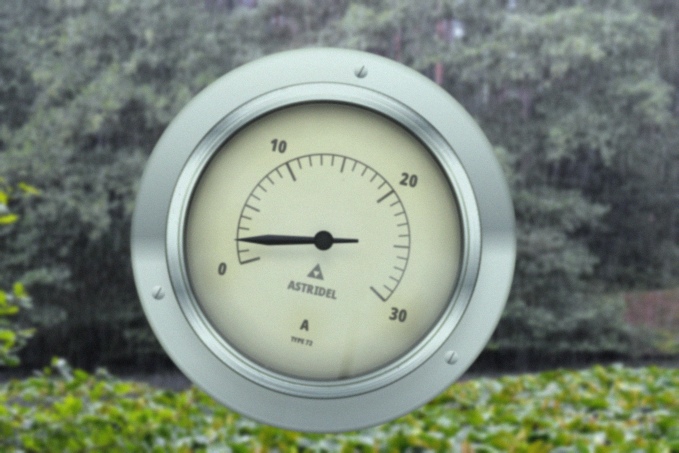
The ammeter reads A 2
